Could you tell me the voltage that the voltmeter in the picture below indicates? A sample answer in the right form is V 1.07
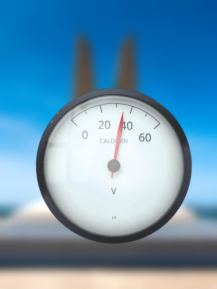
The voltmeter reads V 35
